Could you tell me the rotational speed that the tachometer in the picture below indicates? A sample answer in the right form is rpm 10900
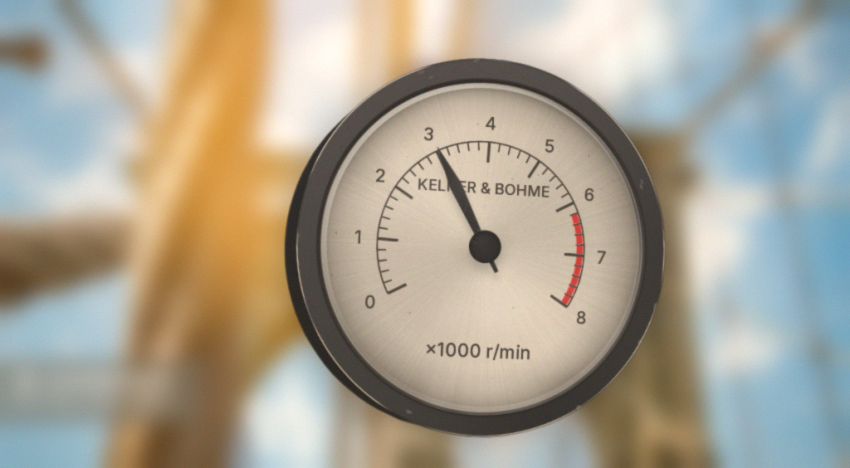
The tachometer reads rpm 3000
